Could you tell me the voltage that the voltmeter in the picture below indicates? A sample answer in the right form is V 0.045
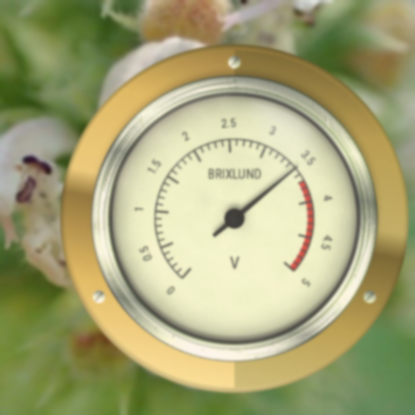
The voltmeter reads V 3.5
